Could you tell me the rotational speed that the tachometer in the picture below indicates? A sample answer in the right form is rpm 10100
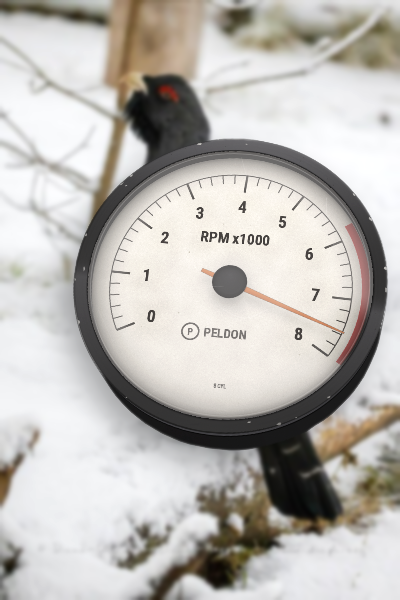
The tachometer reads rpm 7600
